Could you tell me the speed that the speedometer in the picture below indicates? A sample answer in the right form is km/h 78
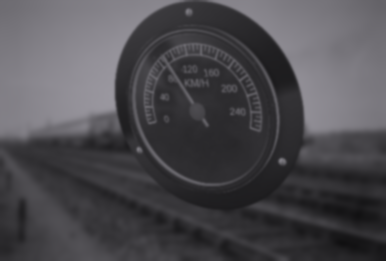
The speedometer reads km/h 90
